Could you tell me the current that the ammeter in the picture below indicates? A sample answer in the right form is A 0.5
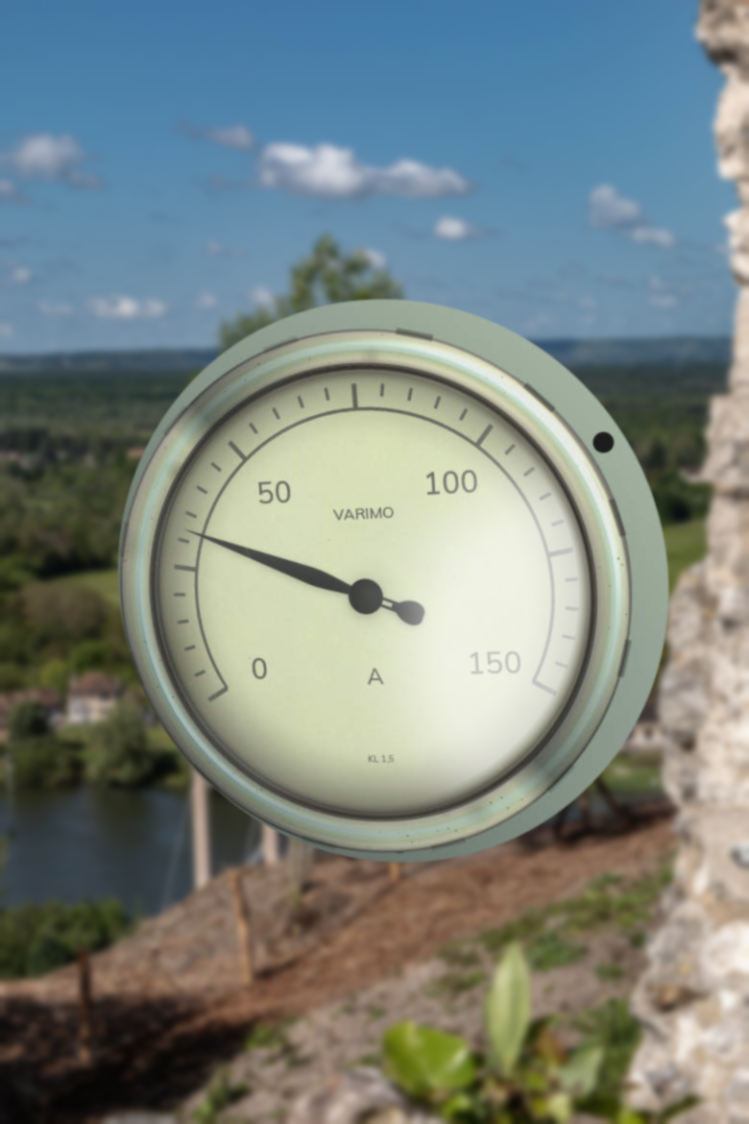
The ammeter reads A 32.5
